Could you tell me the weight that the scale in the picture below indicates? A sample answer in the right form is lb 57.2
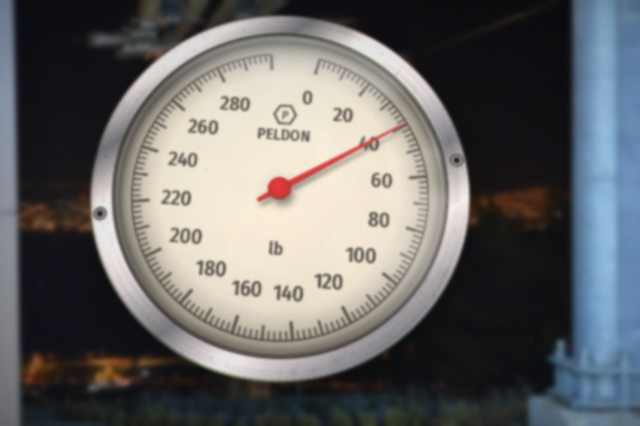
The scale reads lb 40
